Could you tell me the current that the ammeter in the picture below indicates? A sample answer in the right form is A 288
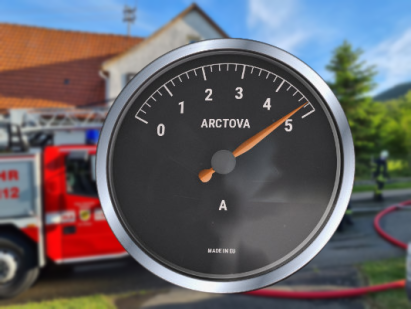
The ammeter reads A 4.8
